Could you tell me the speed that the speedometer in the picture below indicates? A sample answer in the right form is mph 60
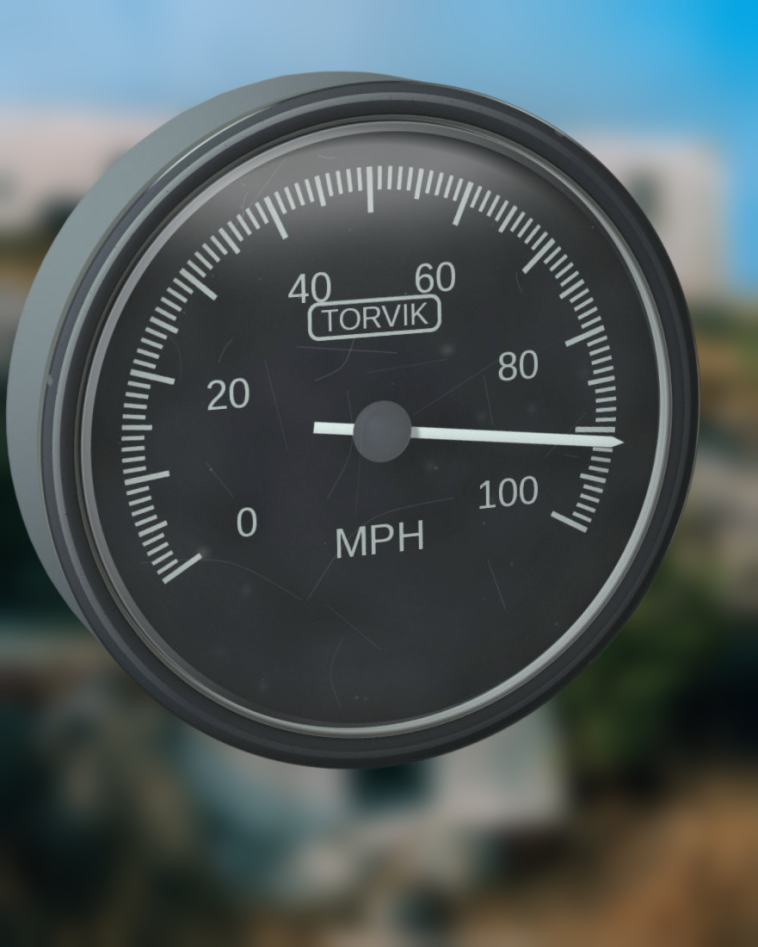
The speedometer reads mph 91
